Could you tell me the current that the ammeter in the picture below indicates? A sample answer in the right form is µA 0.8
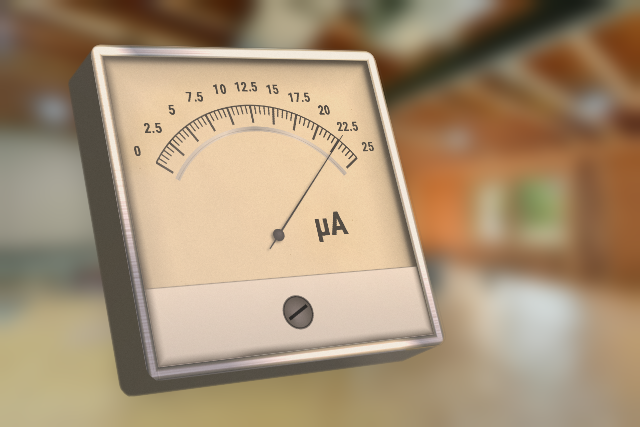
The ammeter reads µA 22.5
